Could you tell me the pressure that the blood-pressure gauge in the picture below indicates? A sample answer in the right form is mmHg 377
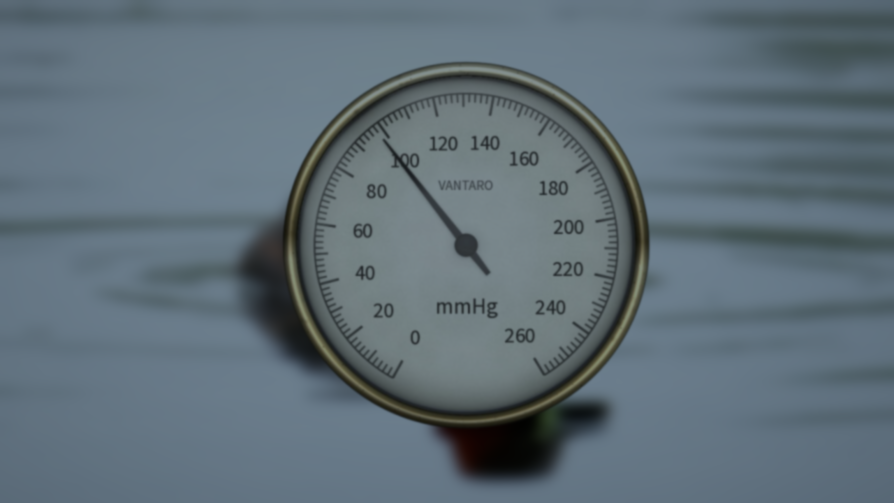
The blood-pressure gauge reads mmHg 98
